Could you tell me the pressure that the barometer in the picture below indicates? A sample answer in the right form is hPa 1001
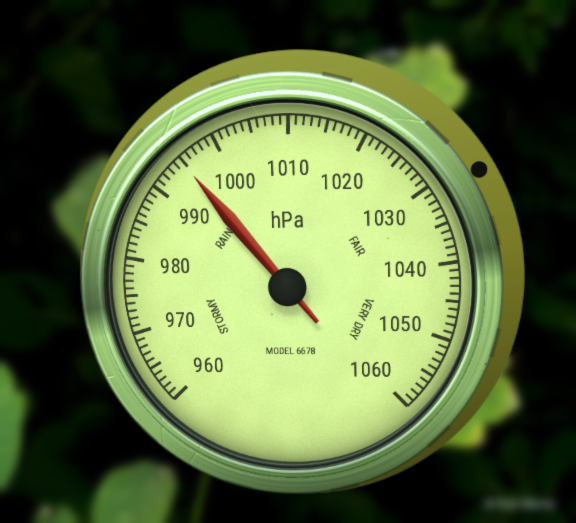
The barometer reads hPa 995
